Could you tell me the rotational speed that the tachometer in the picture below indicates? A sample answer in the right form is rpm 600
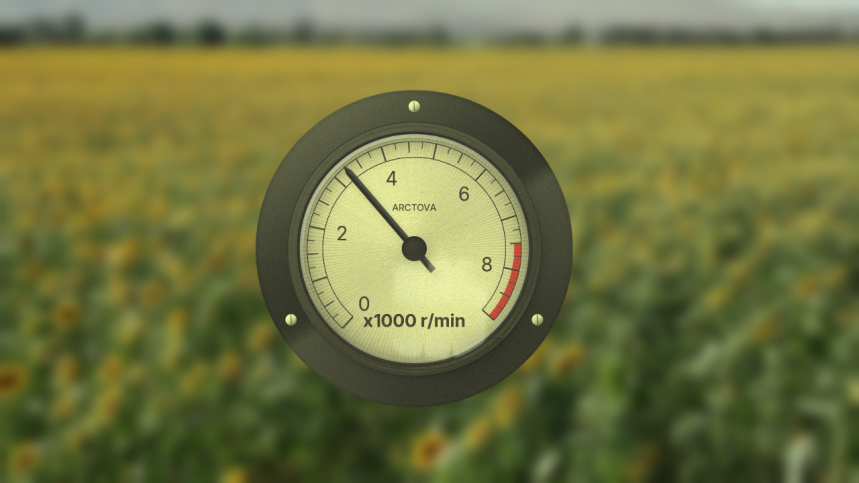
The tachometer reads rpm 3250
